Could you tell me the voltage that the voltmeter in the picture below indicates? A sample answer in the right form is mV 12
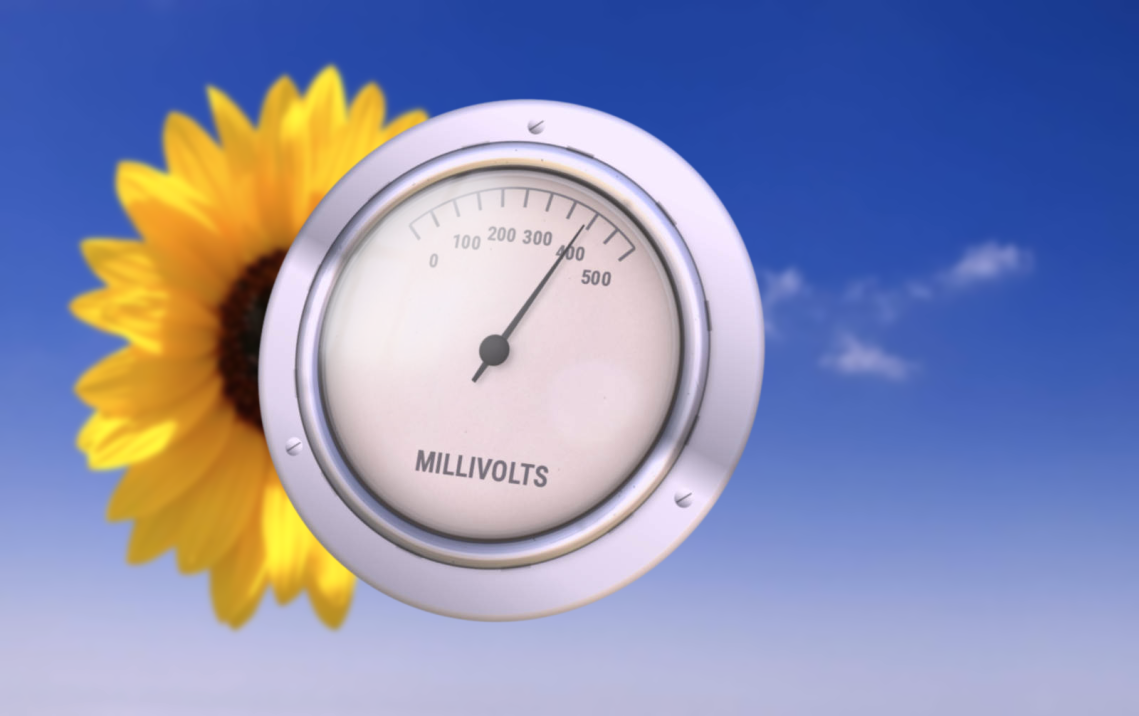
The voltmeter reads mV 400
